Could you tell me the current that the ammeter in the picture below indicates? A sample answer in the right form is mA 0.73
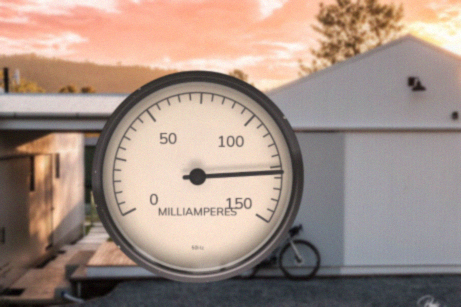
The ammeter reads mA 127.5
